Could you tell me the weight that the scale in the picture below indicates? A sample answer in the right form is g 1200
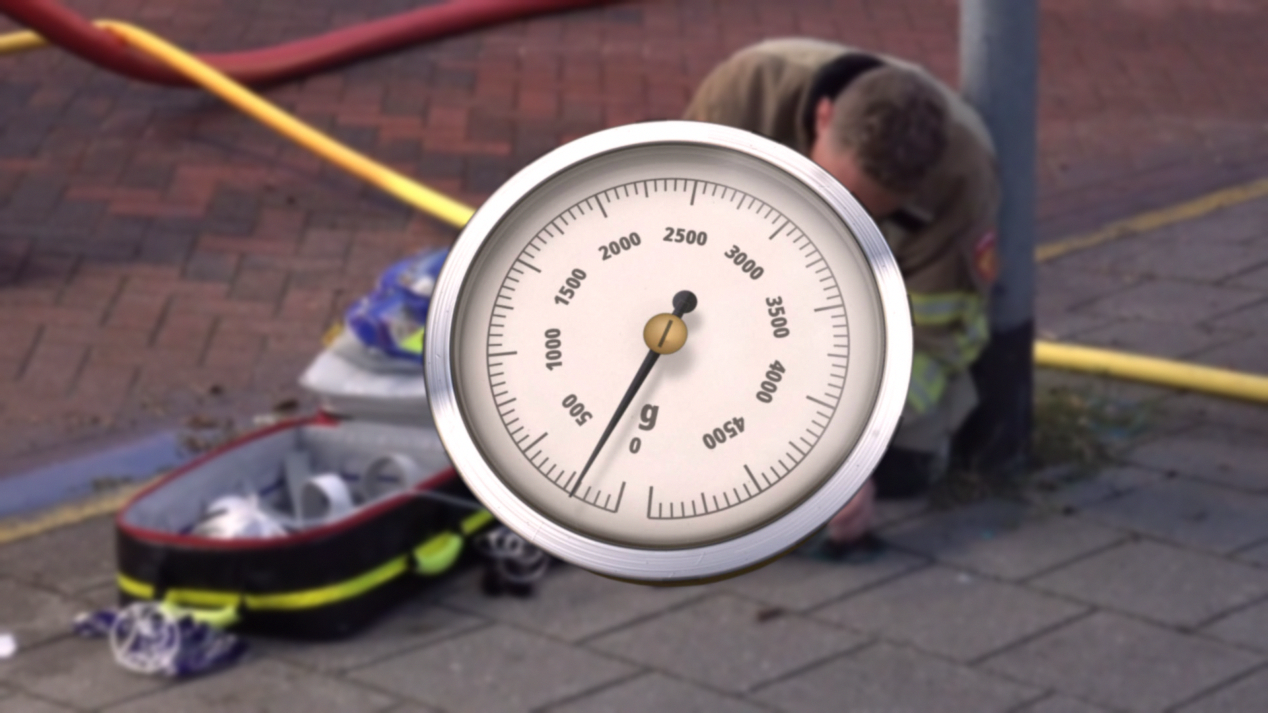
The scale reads g 200
